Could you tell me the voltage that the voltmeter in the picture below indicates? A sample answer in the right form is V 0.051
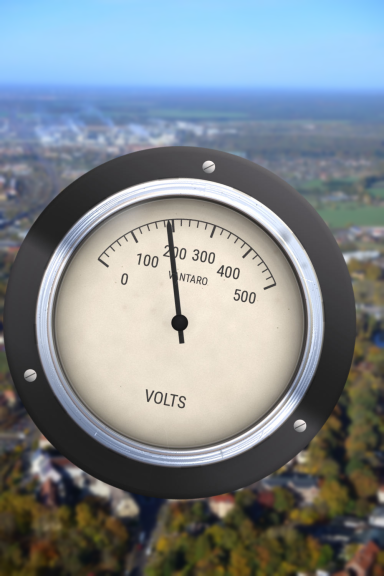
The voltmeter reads V 190
